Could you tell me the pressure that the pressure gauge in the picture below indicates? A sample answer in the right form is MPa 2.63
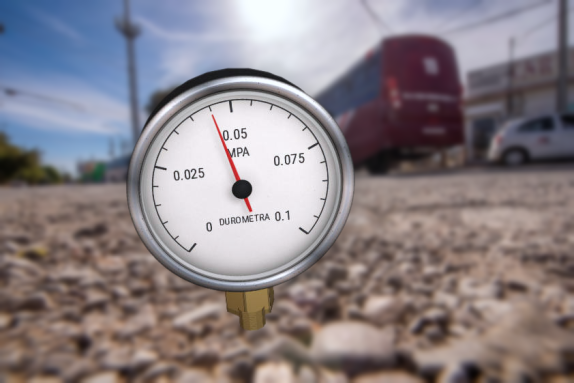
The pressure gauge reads MPa 0.045
